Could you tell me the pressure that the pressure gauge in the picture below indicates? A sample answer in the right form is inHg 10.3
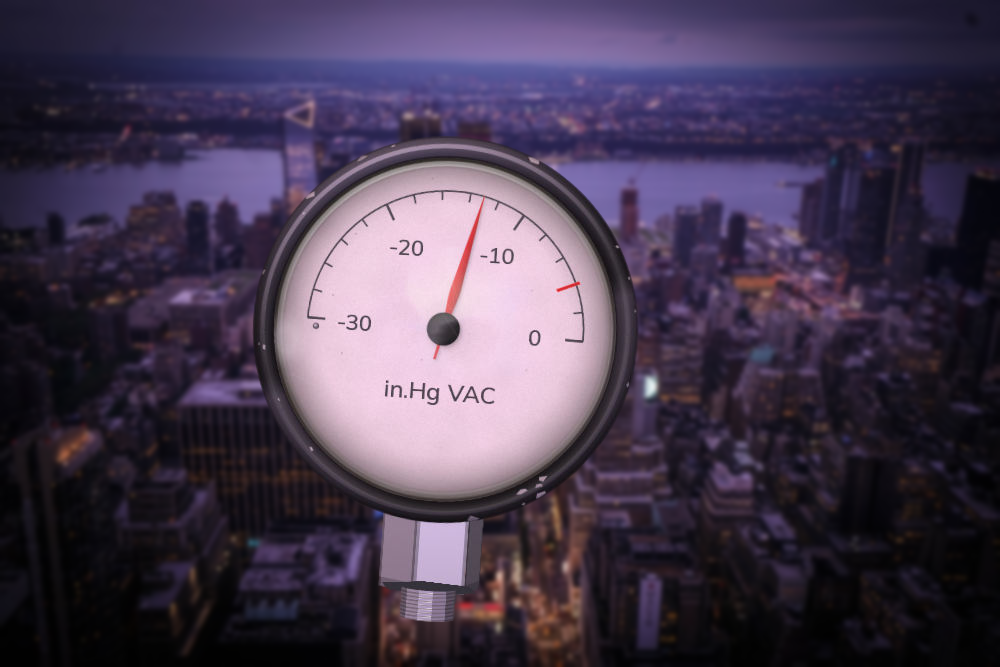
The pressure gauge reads inHg -13
